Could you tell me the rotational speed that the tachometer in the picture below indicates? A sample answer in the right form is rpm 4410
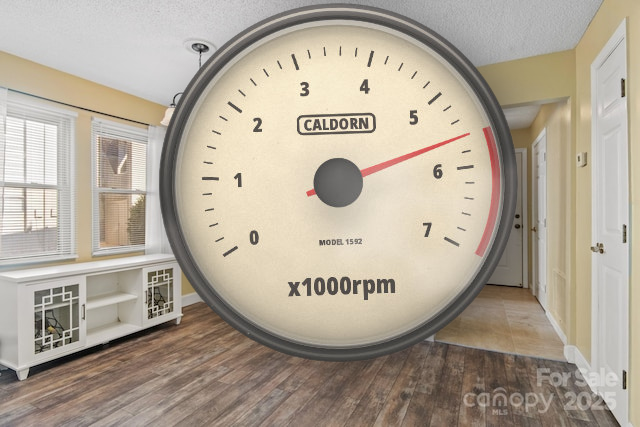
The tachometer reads rpm 5600
